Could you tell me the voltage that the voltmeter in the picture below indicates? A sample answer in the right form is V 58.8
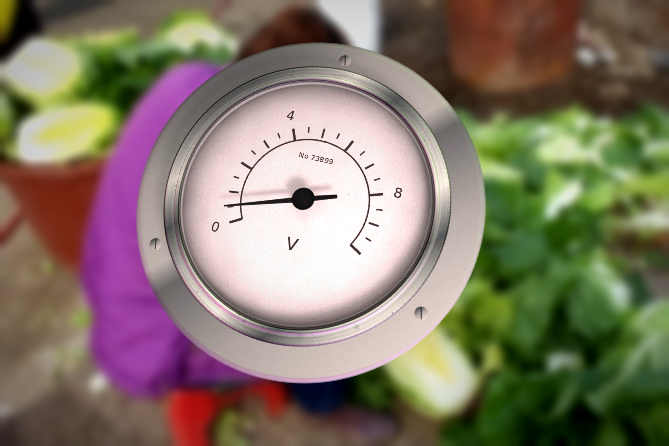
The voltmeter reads V 0.5
